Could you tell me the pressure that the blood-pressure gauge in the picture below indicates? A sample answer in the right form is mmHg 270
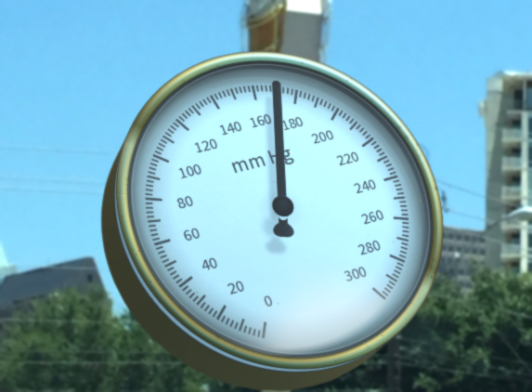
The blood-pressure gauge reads mmHg 170
